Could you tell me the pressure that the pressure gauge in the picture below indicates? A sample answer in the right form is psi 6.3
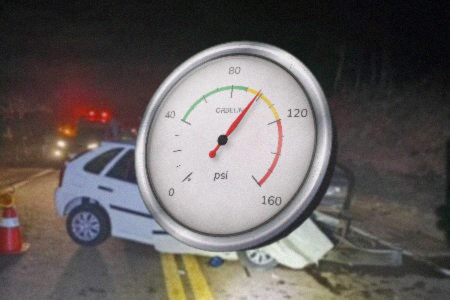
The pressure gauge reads psi 100
